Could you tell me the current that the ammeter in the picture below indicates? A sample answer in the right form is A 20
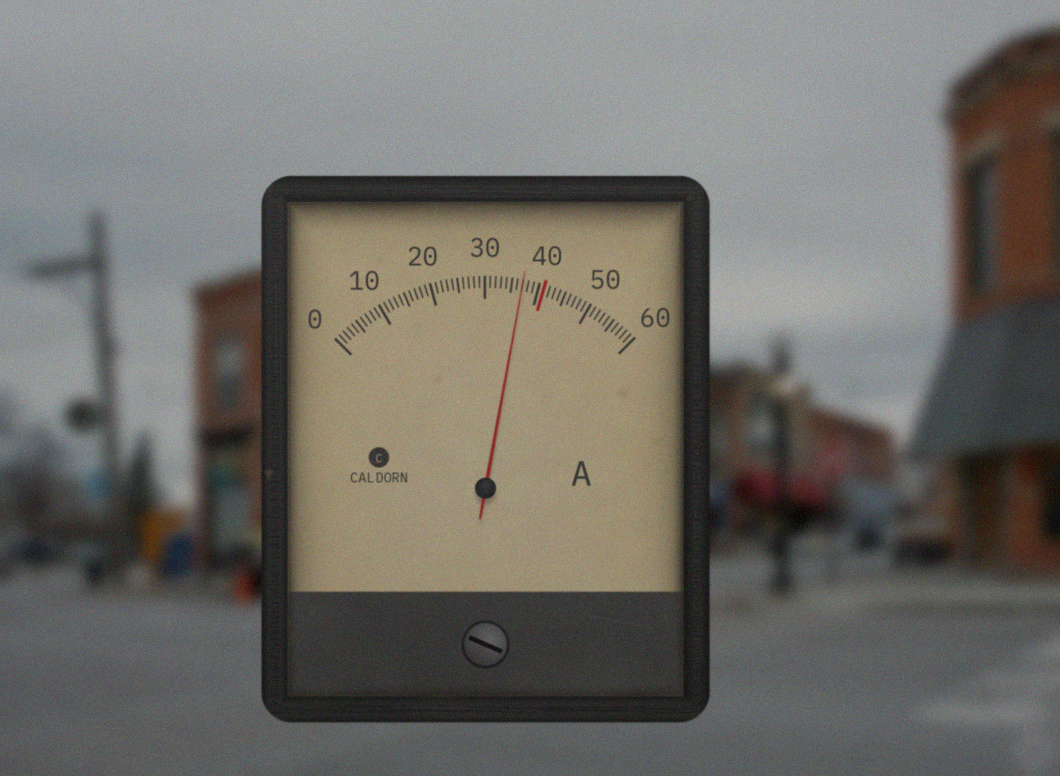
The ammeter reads A 37
